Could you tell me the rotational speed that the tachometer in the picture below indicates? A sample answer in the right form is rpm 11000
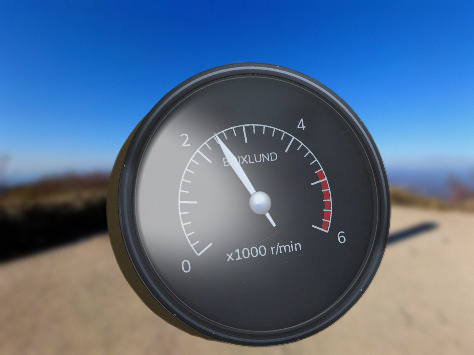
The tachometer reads rpm 2400
